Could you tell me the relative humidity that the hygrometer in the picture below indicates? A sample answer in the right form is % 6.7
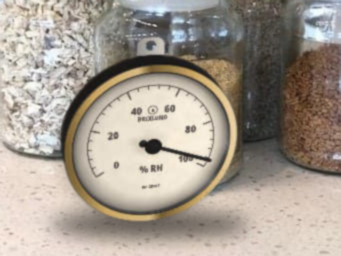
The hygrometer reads % 96
